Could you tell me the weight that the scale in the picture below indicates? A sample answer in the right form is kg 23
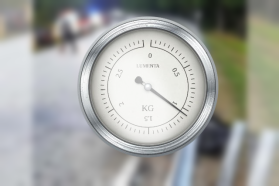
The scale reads kg 1.05
